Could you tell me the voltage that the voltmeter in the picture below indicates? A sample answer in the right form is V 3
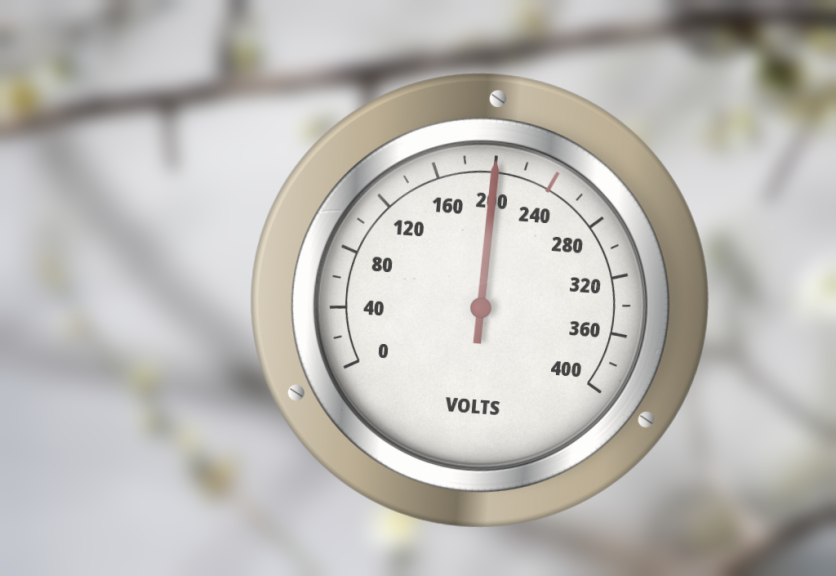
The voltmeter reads V 200
